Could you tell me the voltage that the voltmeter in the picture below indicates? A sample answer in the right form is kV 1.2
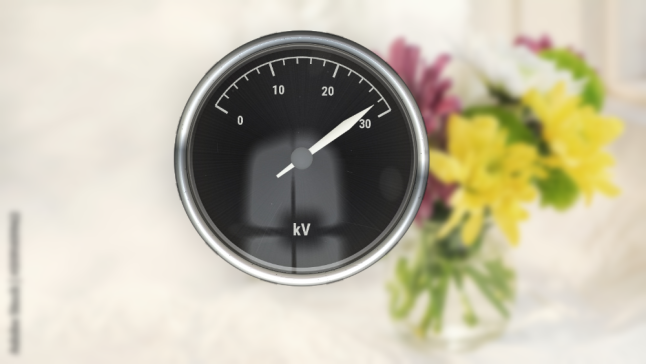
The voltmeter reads kV 28
